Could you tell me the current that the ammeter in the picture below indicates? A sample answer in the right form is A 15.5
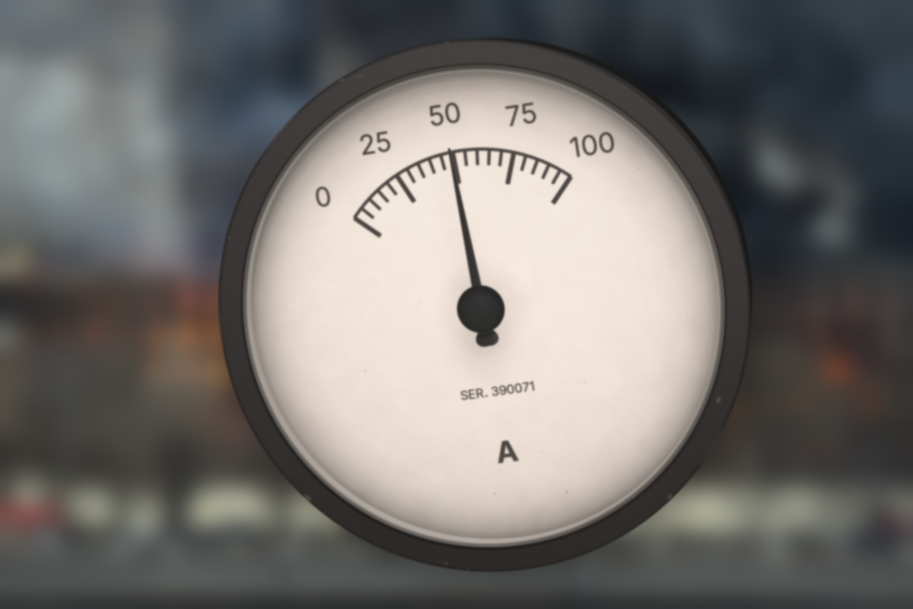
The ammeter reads A 50
